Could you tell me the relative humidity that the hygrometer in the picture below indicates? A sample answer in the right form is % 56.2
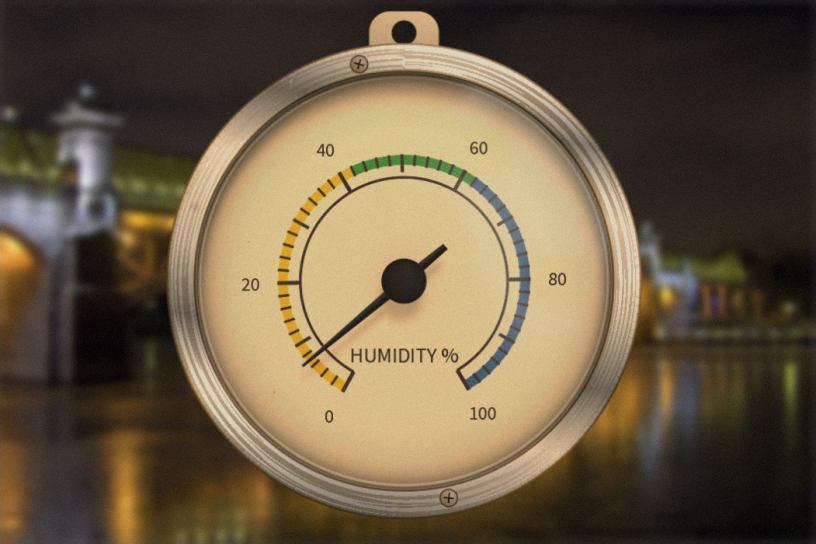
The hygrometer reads % 7
